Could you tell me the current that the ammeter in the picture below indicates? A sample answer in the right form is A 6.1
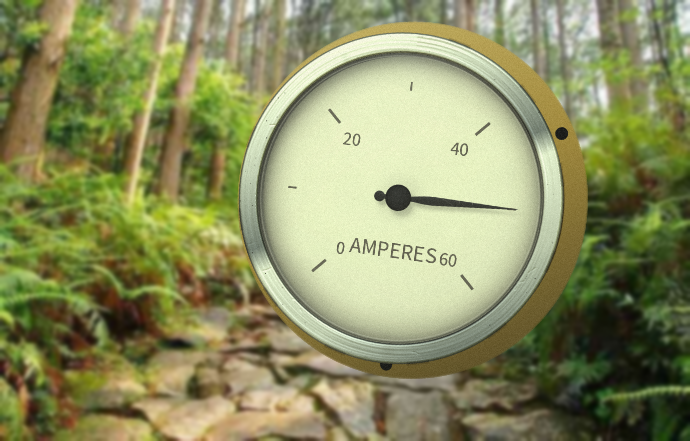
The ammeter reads A 50
